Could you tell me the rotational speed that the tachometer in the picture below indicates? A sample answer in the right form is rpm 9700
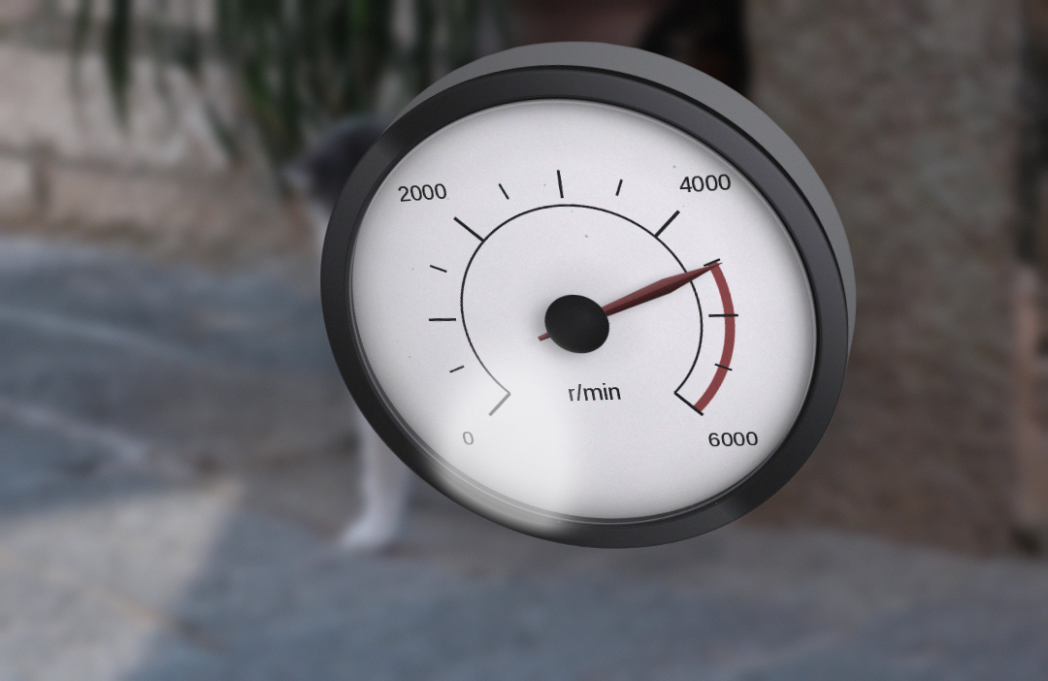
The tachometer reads rpm 4500
